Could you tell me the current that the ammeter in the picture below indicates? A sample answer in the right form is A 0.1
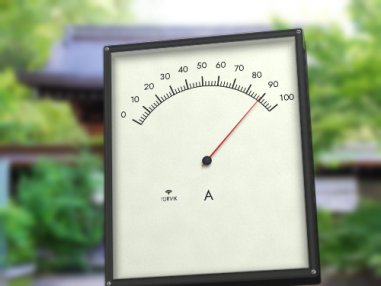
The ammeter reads A 90
